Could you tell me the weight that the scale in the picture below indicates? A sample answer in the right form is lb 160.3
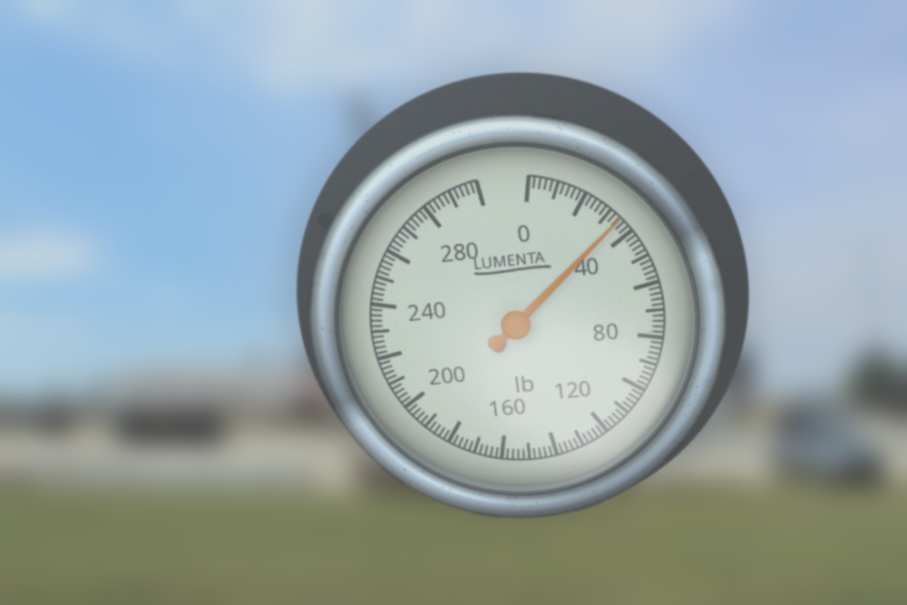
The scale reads lb 34
